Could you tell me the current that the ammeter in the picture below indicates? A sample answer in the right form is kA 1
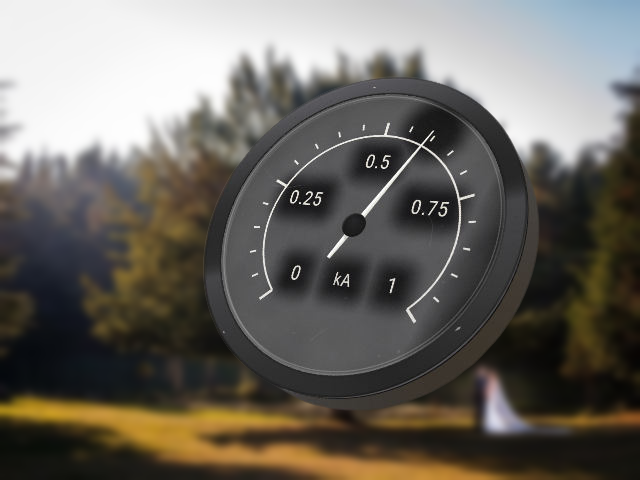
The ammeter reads kA 0.6
